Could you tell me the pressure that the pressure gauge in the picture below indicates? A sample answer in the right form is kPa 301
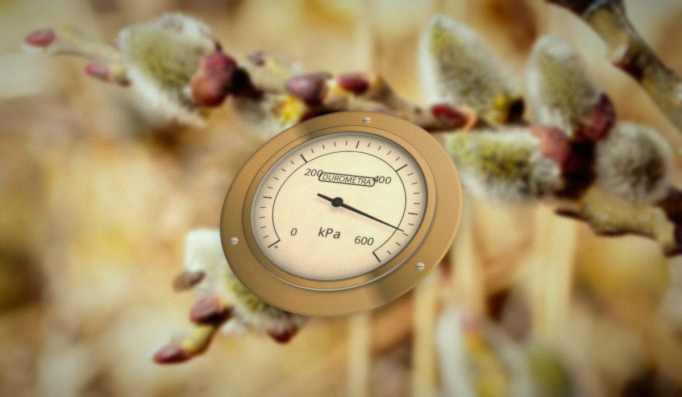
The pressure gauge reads kPa 540
